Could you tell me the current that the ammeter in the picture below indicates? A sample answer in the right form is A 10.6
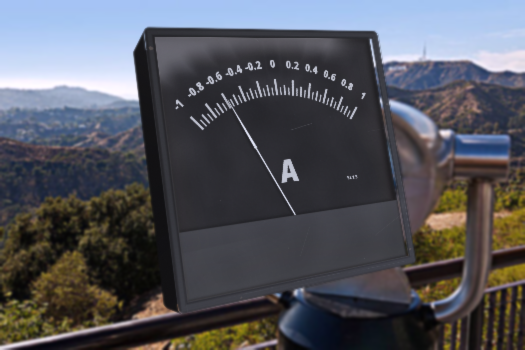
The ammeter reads A -0.6
